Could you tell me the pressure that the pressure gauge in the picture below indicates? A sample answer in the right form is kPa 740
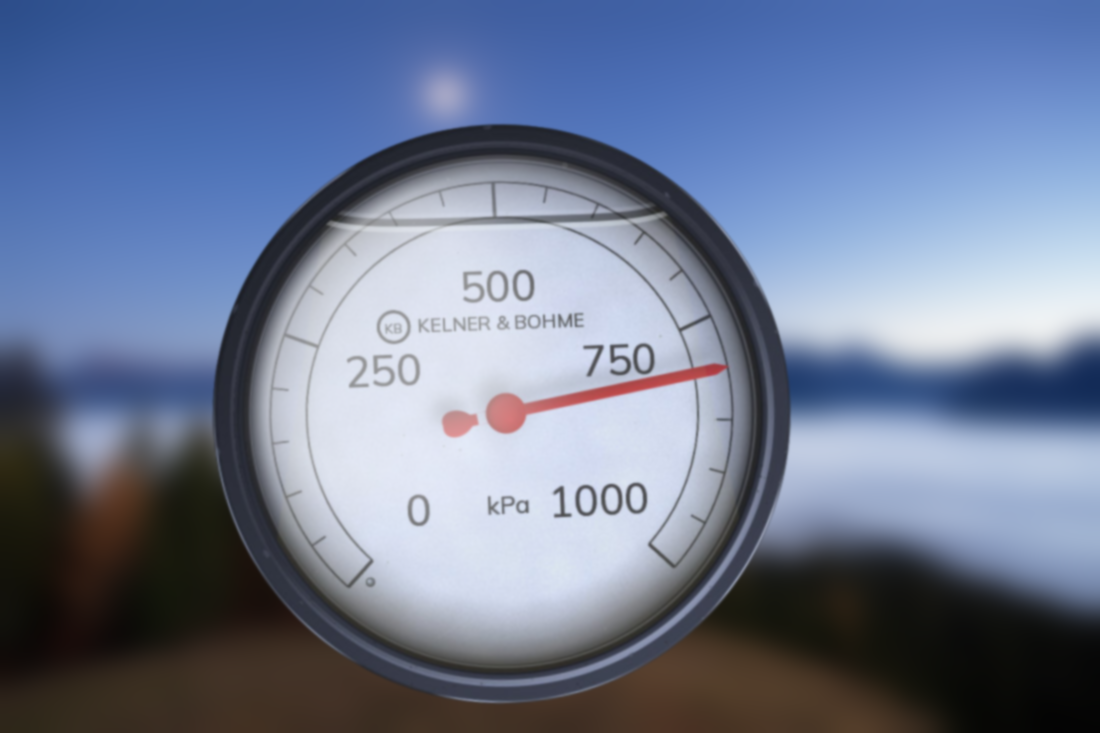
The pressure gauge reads kPa 800
